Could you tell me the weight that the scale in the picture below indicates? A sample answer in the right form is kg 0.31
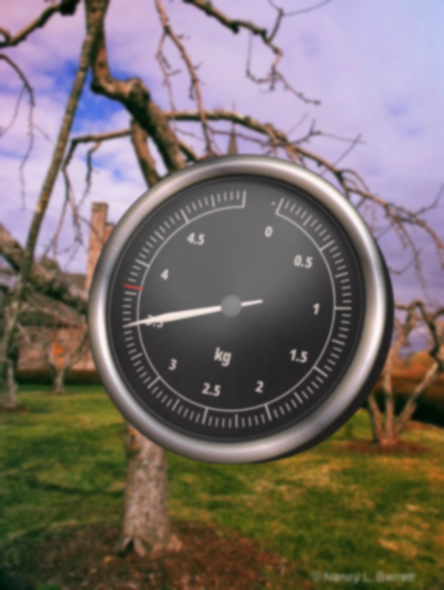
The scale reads kg 3.5
